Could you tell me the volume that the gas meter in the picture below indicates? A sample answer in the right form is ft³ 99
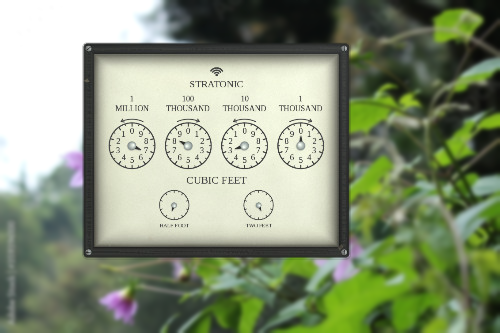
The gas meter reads ft³ 683000
